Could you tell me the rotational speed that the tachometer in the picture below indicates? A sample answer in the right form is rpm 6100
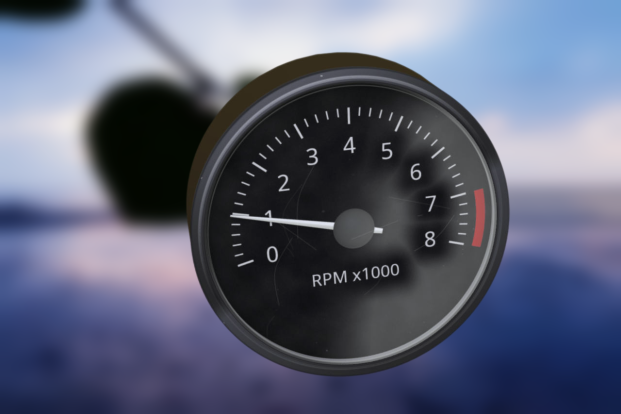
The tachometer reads rpm 1000
